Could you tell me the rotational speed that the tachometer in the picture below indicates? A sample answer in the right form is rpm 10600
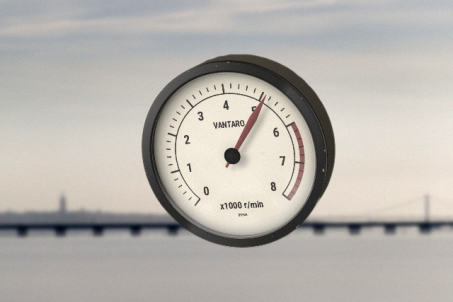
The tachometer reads rpm 5100
